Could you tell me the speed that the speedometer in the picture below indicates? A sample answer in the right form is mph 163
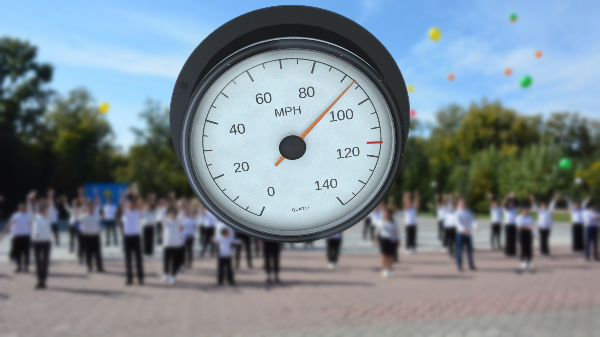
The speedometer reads mph 92.5
